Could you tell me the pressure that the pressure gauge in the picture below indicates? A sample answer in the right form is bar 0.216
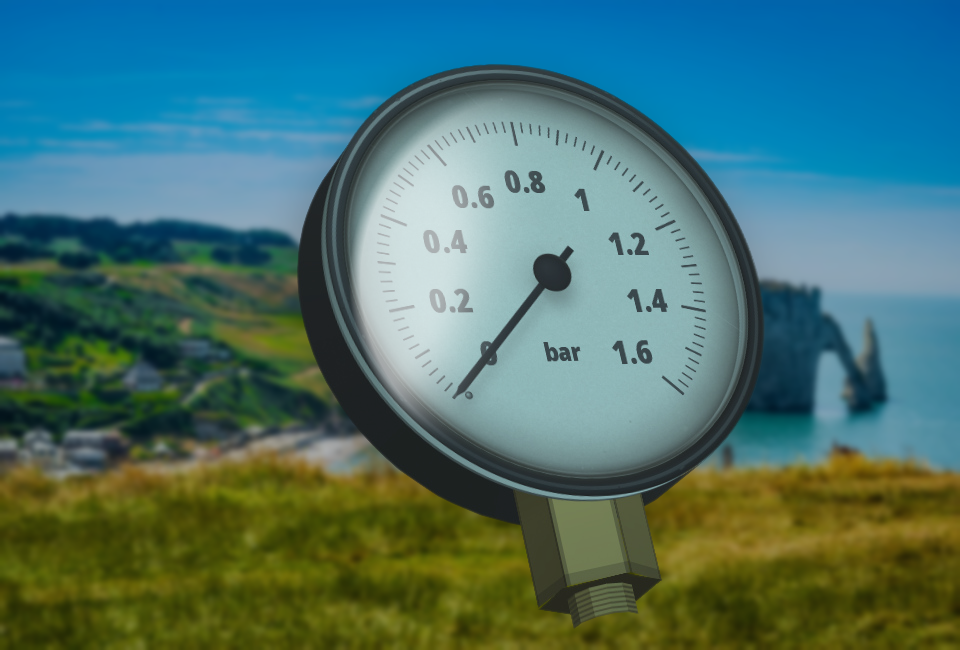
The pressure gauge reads bar 0
